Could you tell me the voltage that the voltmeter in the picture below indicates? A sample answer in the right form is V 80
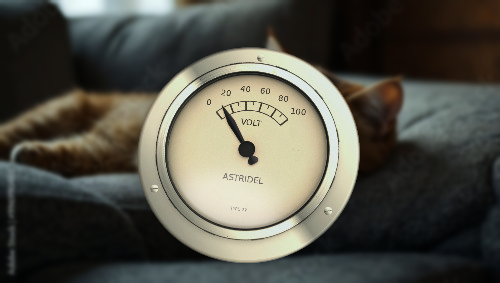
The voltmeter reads V 10
